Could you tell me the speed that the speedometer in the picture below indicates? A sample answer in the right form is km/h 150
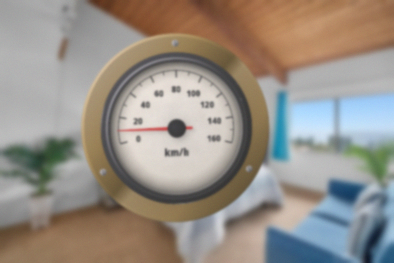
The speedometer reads km/h 10
